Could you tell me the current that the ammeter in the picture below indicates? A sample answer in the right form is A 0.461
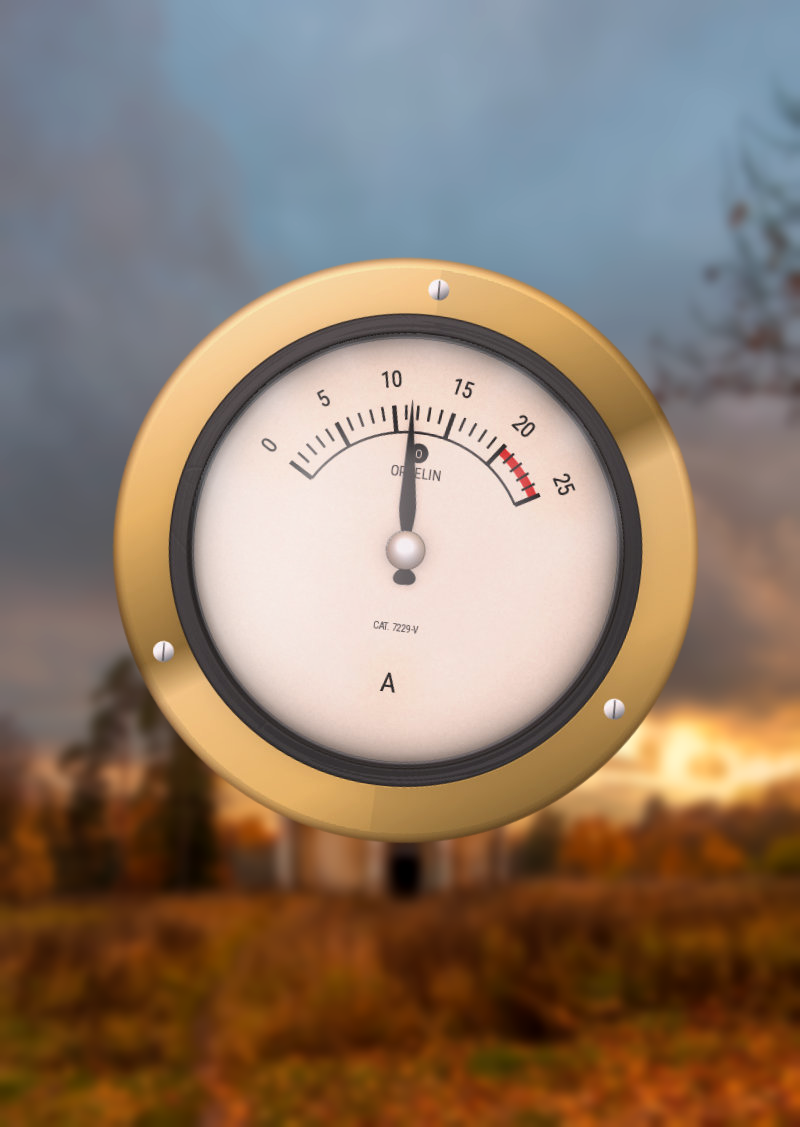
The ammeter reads A 11.5
